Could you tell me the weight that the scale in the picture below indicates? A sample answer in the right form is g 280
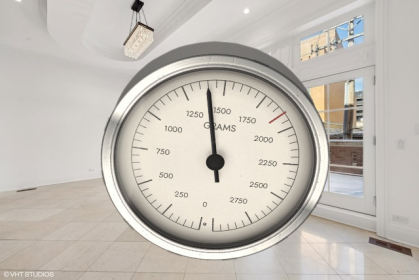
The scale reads g 1400
